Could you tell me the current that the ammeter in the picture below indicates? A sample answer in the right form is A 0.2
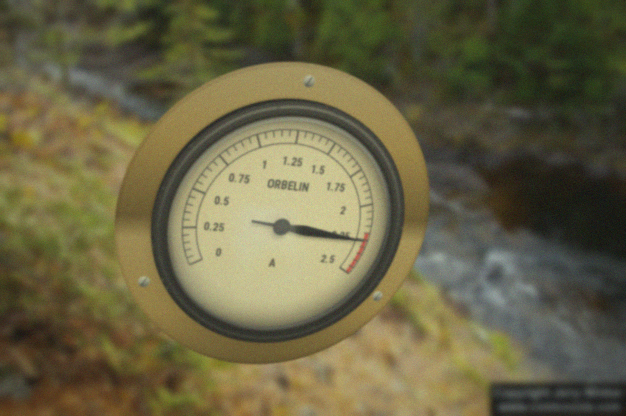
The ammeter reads A 2.25
